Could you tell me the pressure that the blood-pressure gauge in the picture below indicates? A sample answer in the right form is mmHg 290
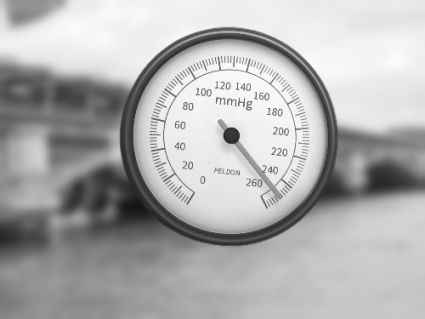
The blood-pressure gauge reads mmHg 250
